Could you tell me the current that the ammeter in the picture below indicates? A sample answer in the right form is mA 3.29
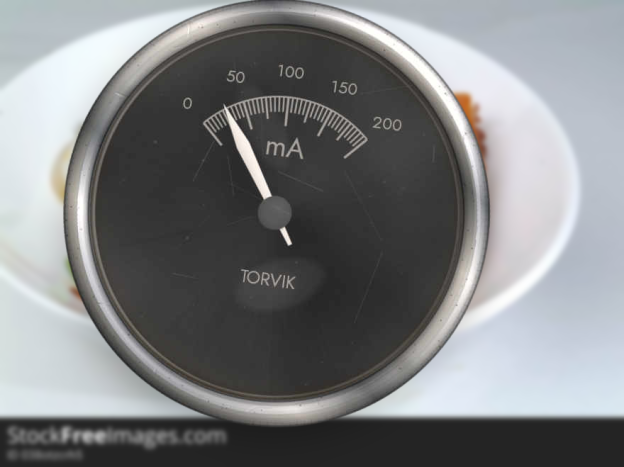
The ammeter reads mA 30
